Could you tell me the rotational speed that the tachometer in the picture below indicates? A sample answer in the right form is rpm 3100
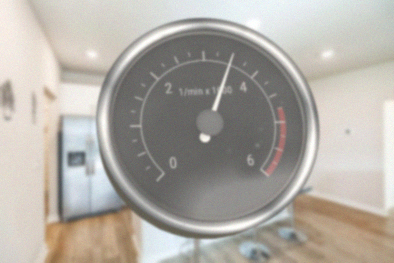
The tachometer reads rpm 3500
